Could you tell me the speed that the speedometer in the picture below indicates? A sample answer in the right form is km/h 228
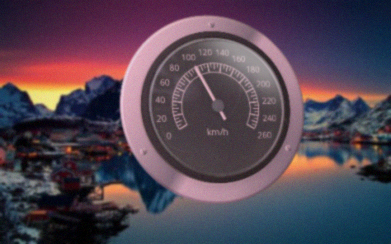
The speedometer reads km/h 100
